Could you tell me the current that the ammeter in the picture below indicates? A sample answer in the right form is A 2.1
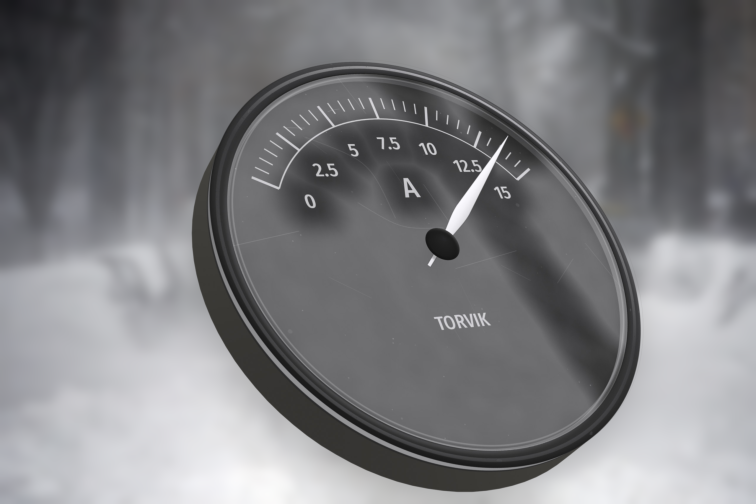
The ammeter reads A 13.5
